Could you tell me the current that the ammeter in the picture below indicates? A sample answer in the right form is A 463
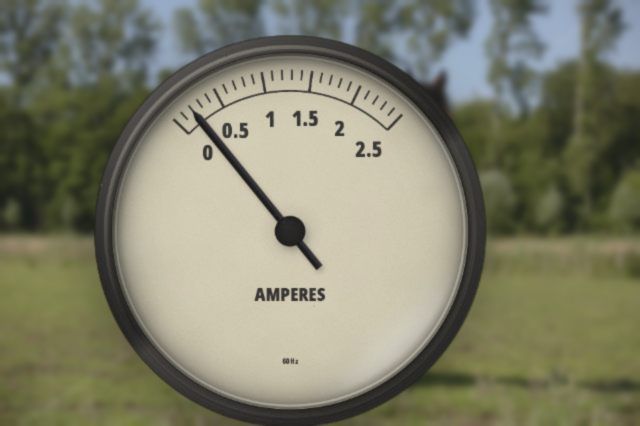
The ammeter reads A 0.2
